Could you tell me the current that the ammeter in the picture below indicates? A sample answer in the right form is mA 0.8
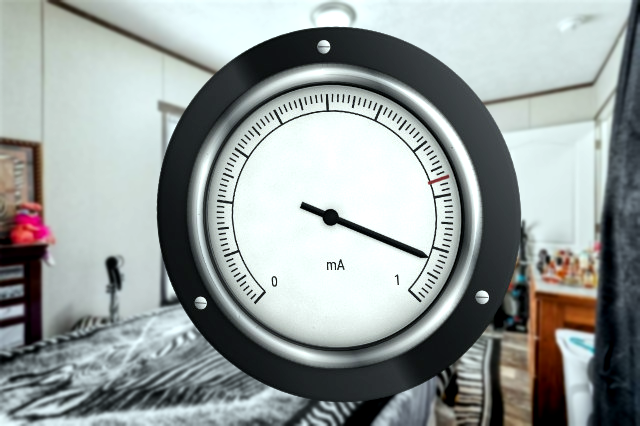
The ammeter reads mA 0.92
